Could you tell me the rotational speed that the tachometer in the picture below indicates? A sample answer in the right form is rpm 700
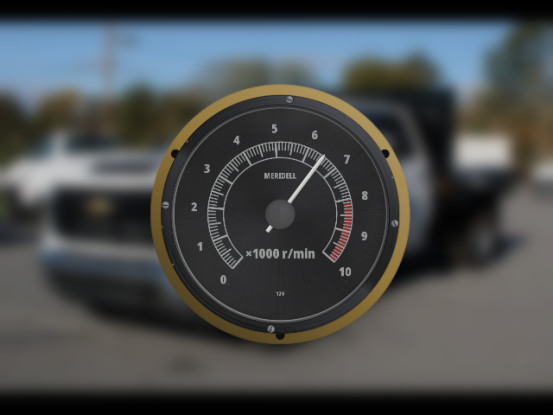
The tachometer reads rpm 6500
